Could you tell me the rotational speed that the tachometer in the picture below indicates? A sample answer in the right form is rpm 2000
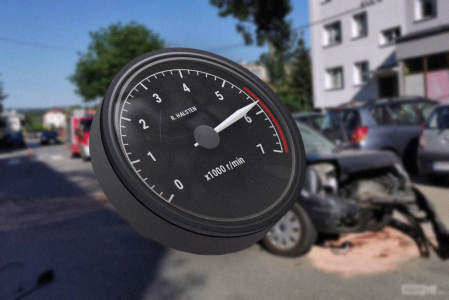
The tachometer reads rpm 5800
